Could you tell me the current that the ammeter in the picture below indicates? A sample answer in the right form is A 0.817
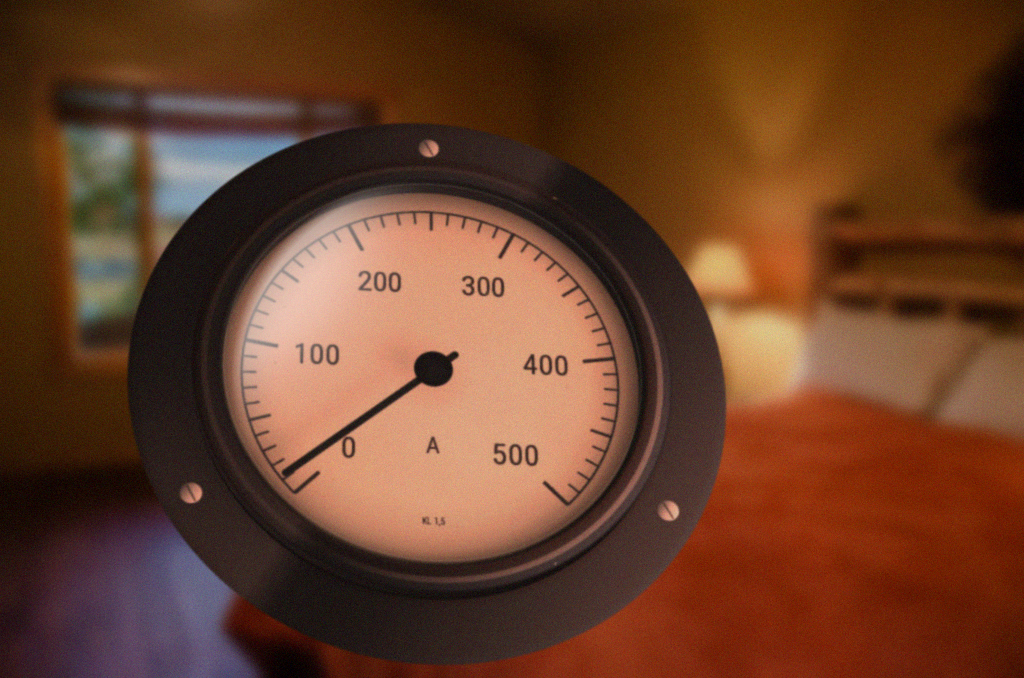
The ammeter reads A 10
